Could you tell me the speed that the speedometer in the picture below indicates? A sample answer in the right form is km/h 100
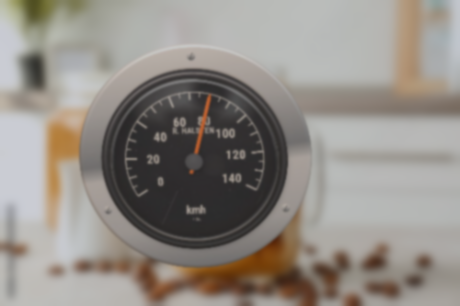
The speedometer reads km/h 80
